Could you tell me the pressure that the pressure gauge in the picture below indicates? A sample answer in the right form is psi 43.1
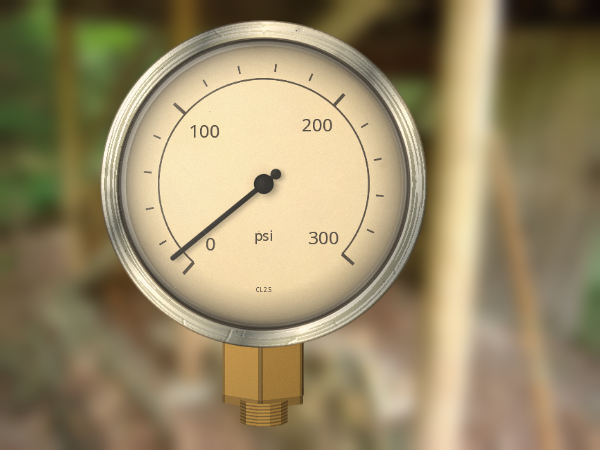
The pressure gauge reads psi 10
